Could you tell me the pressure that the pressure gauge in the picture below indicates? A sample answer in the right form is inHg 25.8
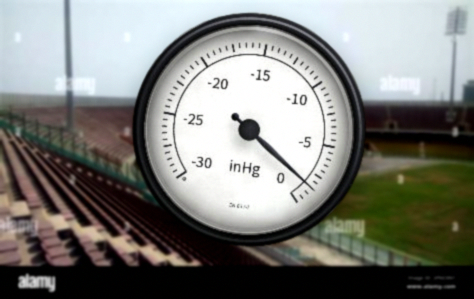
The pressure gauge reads inHg -1.5
